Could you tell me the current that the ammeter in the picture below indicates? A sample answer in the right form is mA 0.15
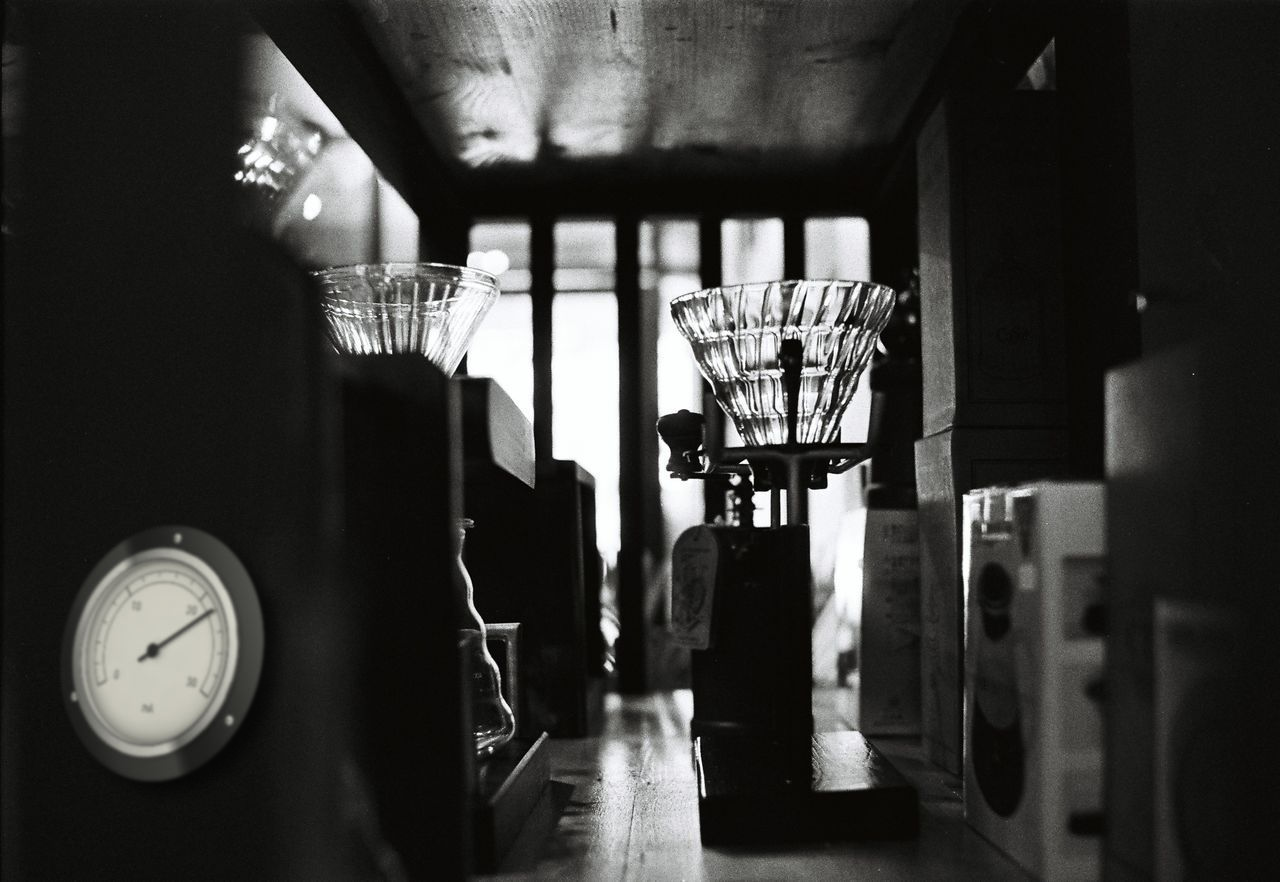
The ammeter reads mA 22
